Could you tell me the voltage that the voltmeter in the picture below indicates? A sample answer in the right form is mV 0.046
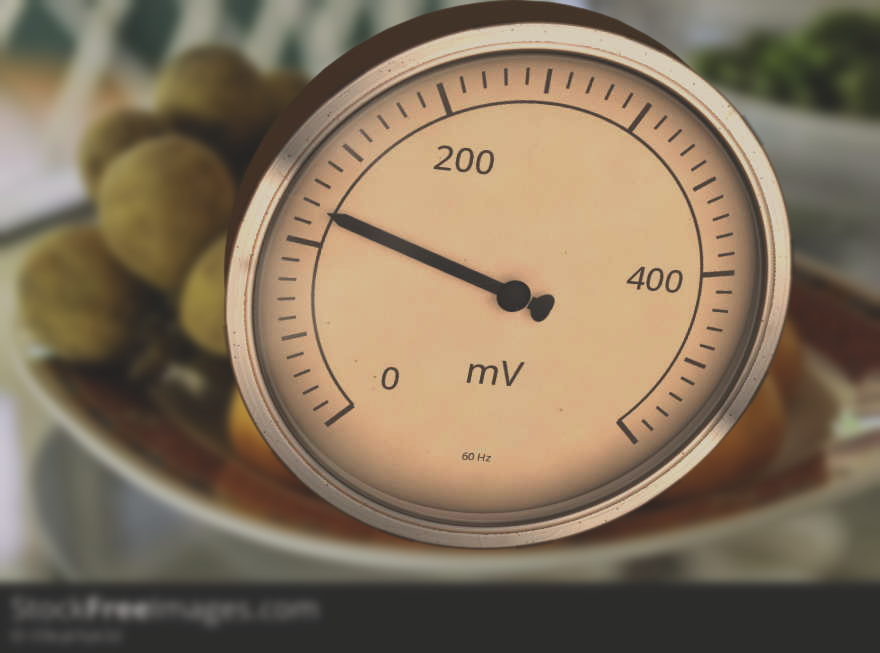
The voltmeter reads mV 120
